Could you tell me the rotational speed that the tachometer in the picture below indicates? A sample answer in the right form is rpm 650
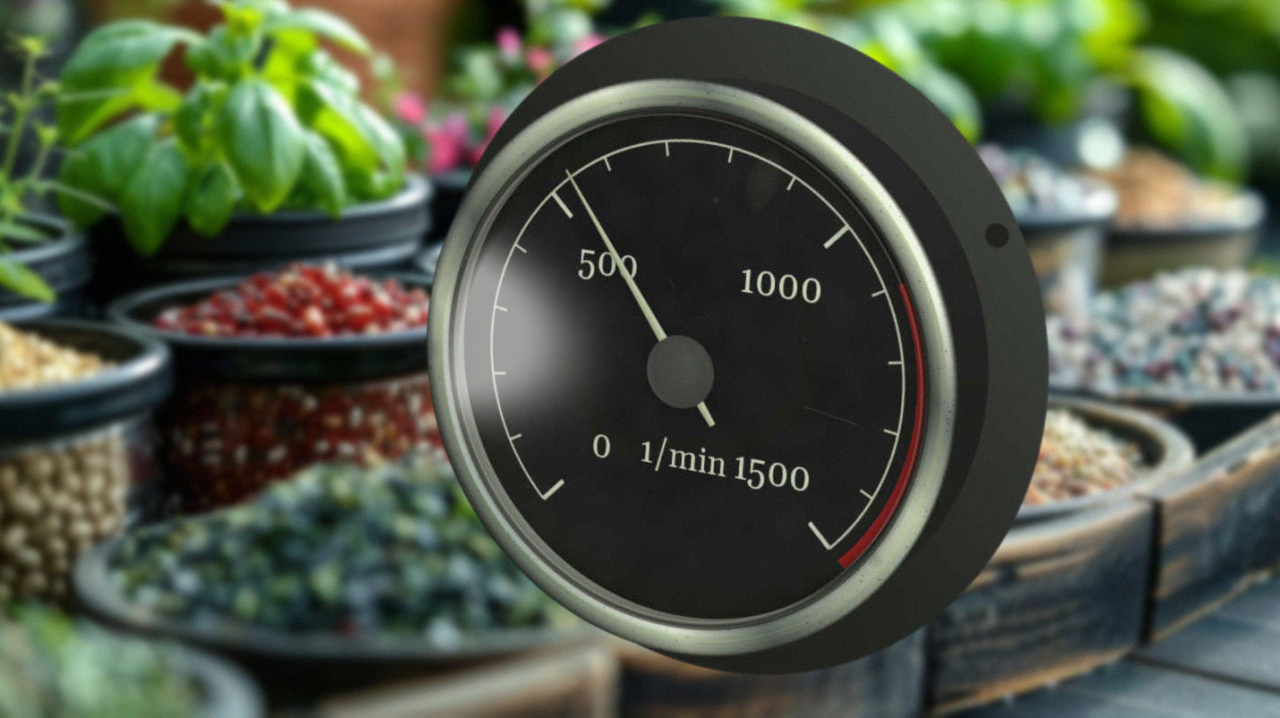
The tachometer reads rpm 550
